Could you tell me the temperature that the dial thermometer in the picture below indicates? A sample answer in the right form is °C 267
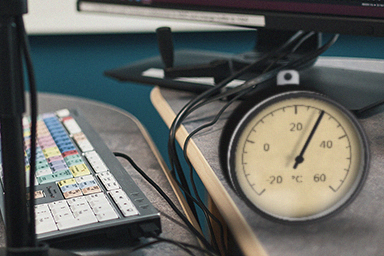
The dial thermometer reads °C 28
